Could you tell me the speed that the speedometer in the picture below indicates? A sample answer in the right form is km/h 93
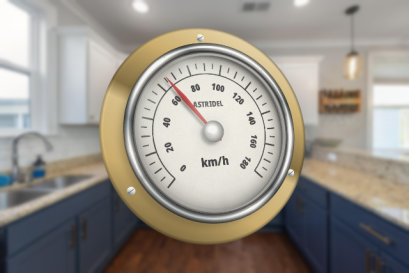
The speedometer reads km/h 65
